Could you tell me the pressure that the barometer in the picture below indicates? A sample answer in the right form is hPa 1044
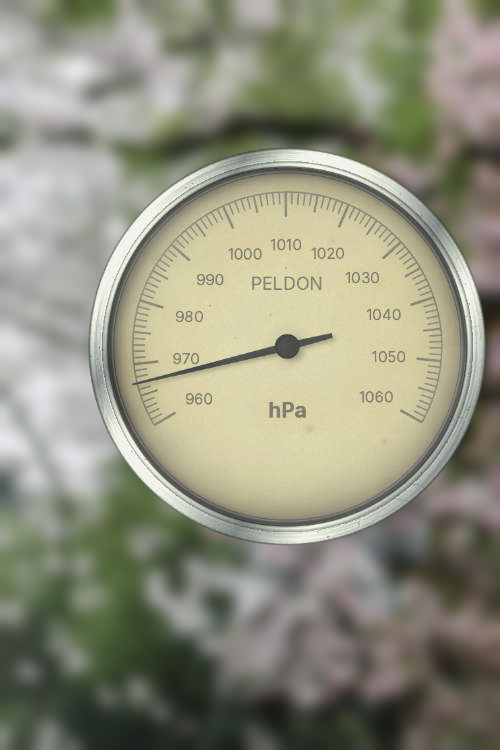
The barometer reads hPa 967
